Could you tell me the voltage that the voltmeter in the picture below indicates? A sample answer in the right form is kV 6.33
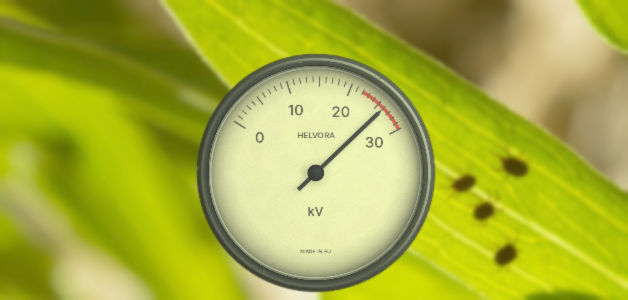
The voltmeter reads kV 26
